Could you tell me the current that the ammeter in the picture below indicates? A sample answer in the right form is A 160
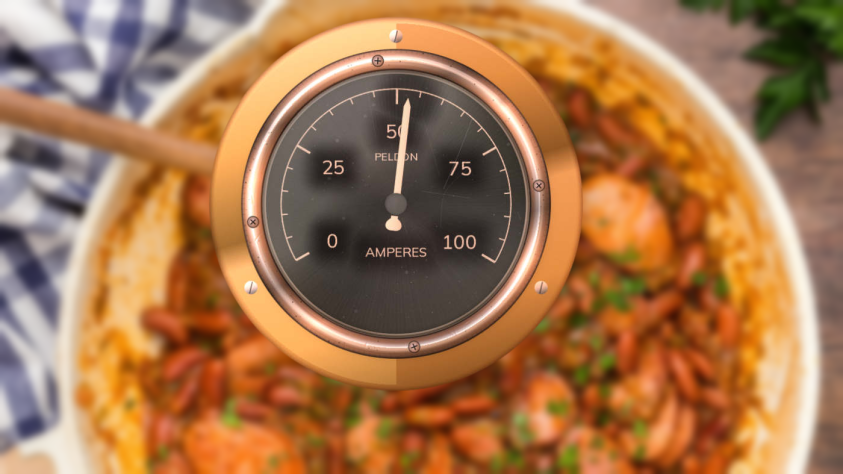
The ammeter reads A 52.5
